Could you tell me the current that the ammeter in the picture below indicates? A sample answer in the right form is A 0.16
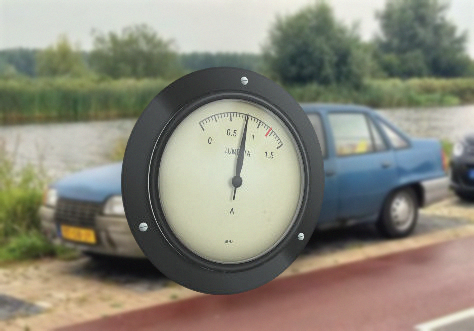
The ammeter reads A 0.75
